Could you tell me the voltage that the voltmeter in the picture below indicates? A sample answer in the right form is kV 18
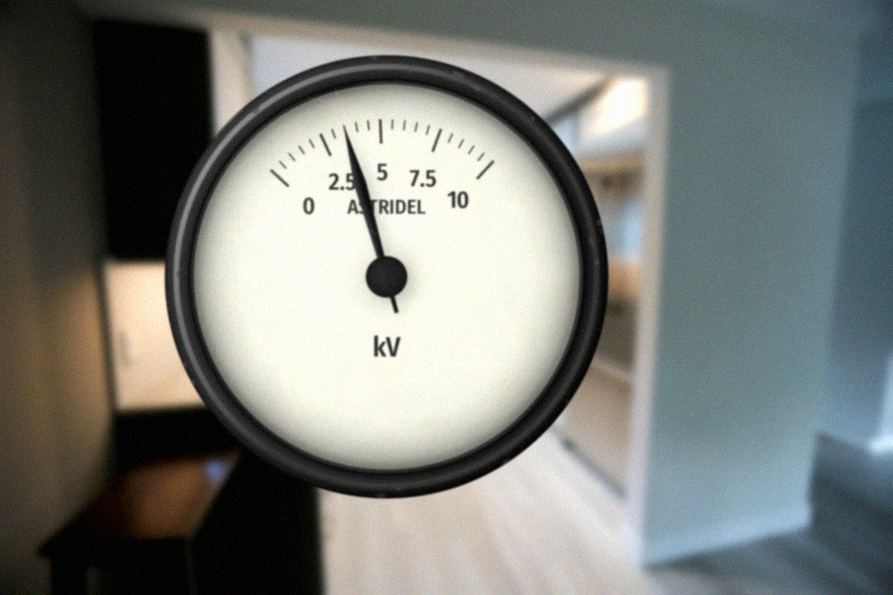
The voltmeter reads kV 3.5
